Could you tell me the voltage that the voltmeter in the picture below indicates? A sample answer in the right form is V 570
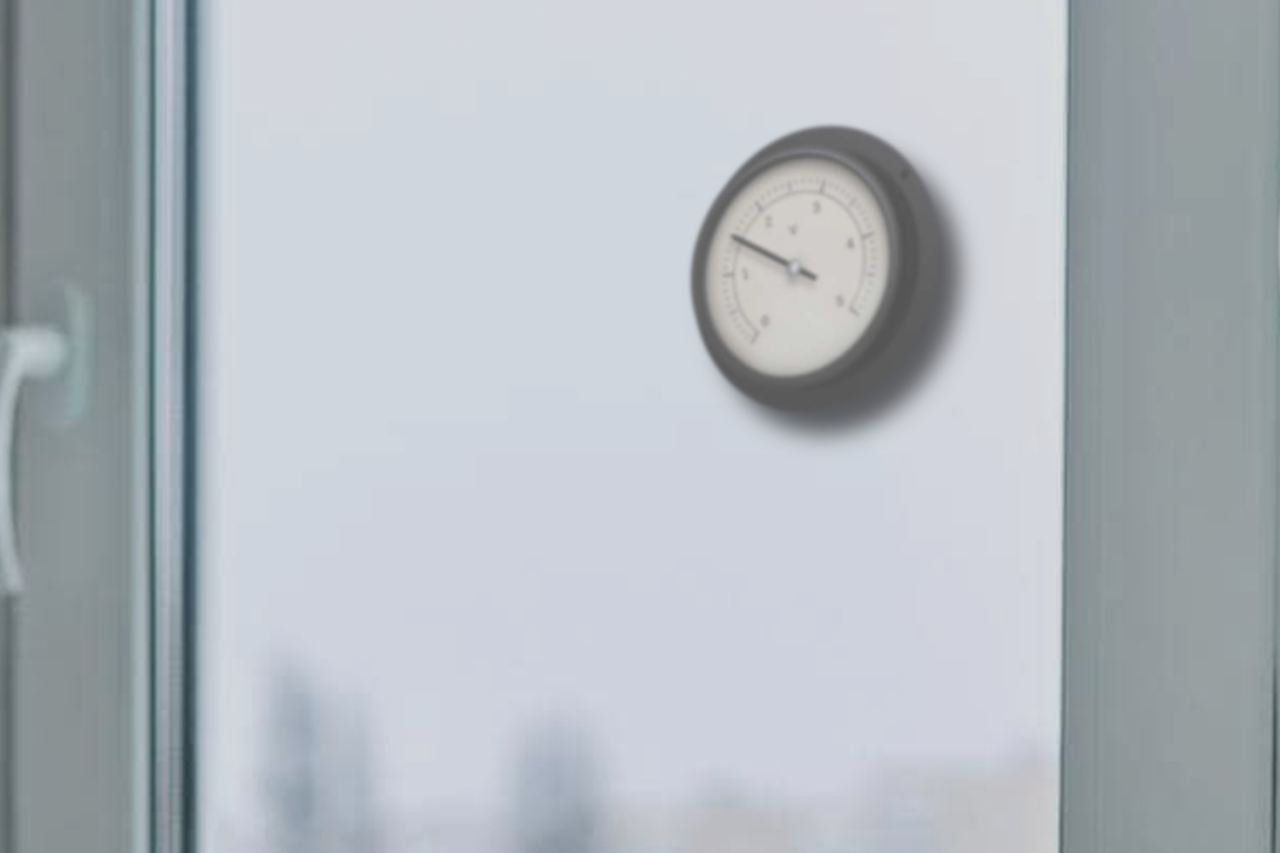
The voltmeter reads V 1.5
